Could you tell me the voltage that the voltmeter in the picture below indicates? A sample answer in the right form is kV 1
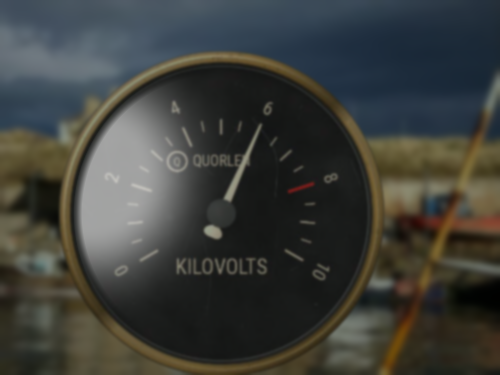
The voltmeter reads kV 6
